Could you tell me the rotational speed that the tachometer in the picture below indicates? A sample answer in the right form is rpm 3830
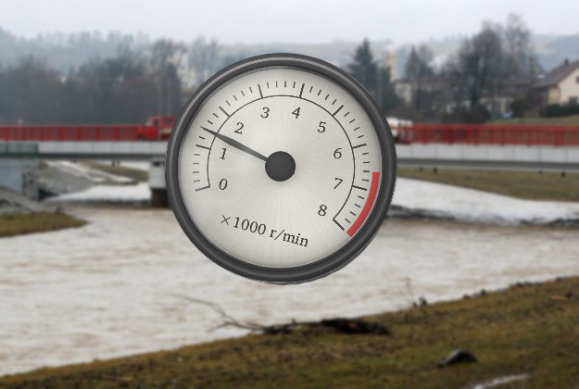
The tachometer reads rpm 1400
